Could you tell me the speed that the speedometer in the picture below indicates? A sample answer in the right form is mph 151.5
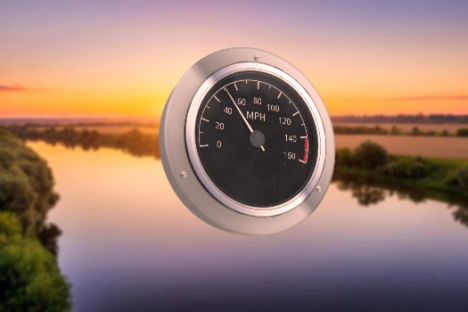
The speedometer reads mph 50
